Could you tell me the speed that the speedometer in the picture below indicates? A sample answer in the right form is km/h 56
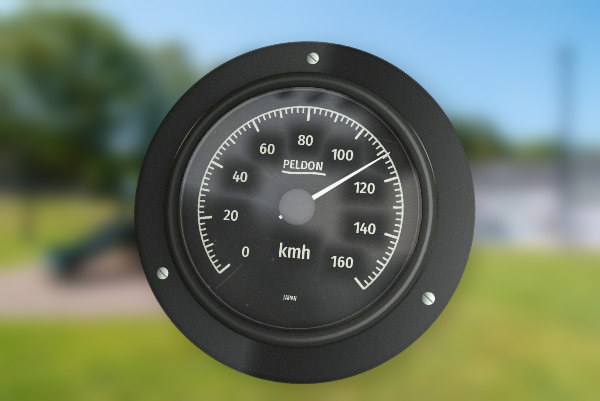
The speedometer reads km/h 112
